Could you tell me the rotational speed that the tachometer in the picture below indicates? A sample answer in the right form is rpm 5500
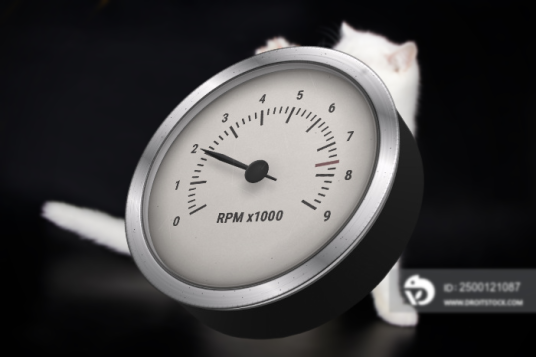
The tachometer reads rpm 2000
